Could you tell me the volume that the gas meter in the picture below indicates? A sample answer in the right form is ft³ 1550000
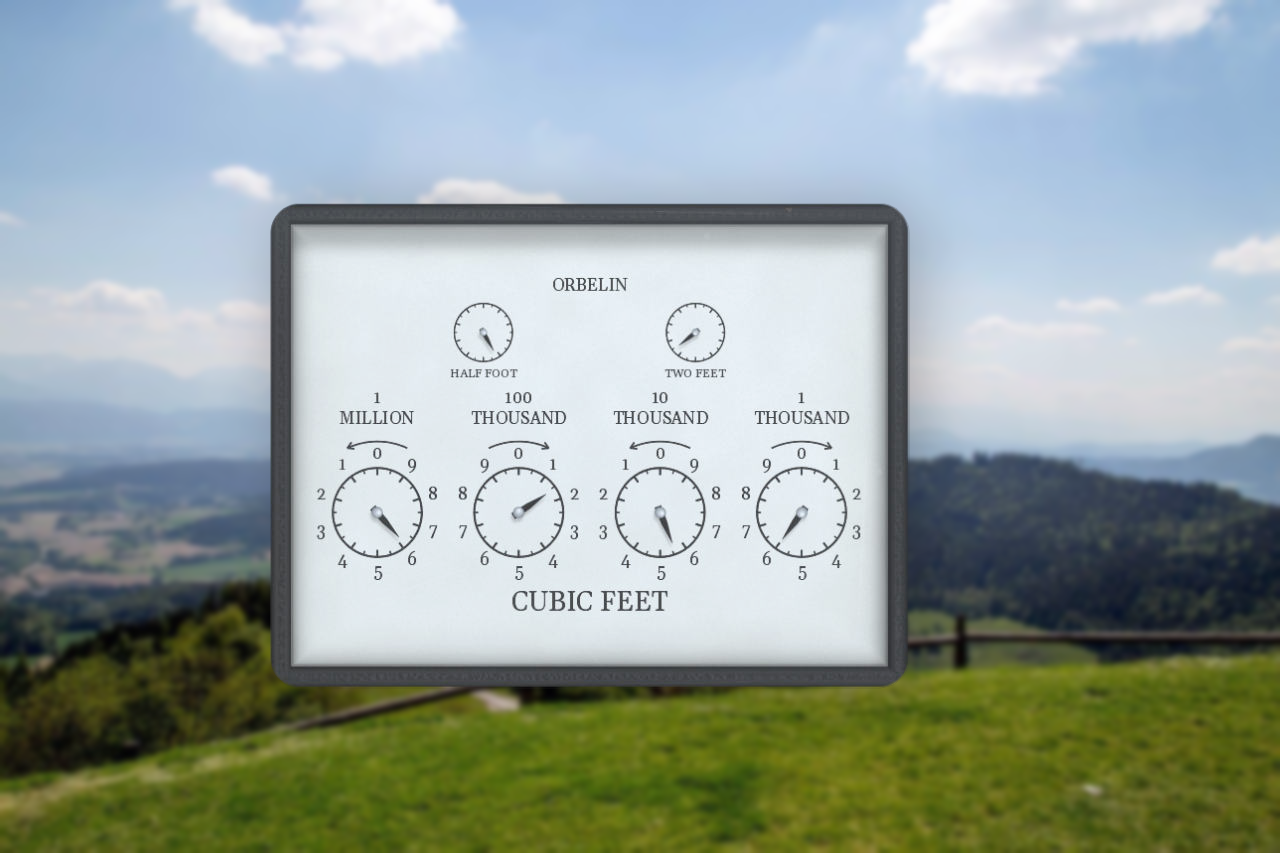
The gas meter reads ft³ 615600
